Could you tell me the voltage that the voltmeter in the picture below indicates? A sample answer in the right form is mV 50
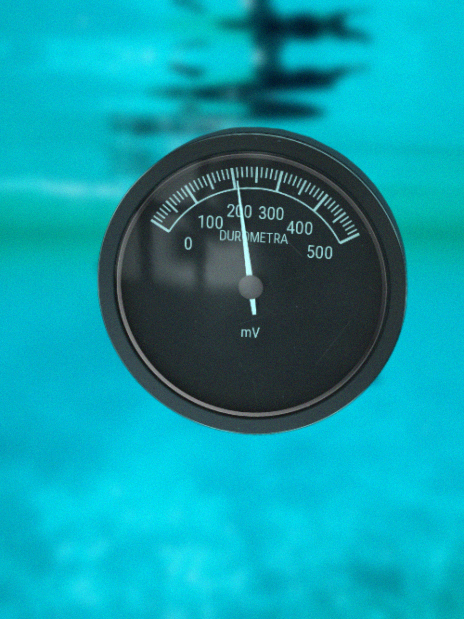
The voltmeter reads mV 210
